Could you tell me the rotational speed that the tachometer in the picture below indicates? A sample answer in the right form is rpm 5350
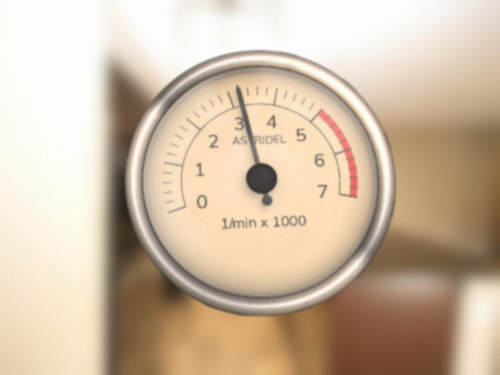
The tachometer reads rpm 3200
